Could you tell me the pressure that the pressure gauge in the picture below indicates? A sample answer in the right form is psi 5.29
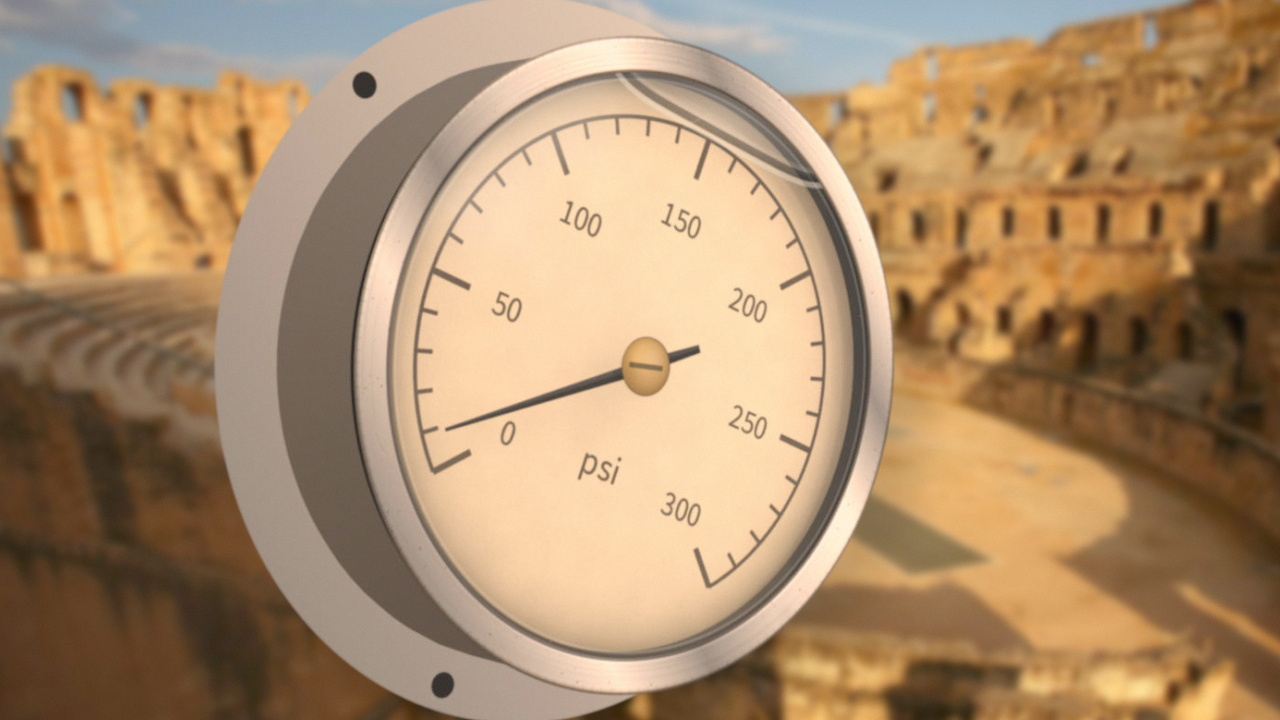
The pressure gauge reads psi 10
